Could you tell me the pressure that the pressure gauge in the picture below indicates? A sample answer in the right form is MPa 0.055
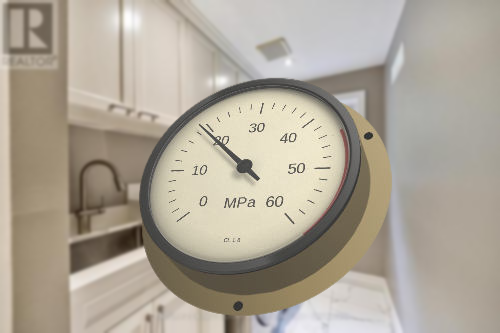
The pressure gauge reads MPa 19
